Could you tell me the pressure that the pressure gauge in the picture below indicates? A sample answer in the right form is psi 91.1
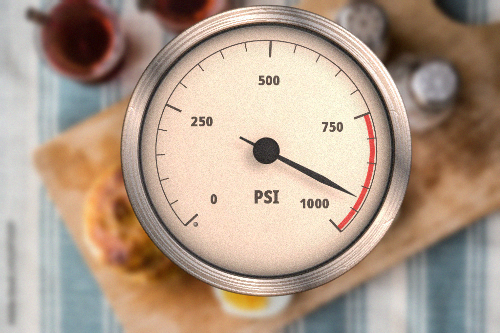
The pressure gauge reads psi 925
